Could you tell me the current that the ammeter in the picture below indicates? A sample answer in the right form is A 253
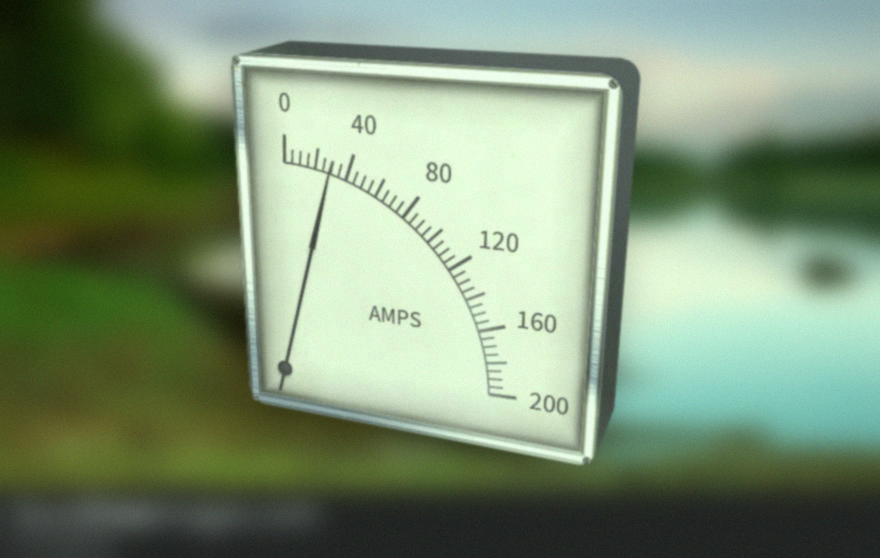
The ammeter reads A 30
